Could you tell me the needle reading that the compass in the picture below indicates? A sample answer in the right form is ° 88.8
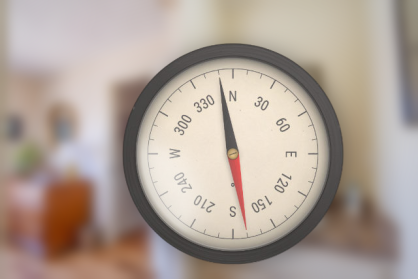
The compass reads ° 170
